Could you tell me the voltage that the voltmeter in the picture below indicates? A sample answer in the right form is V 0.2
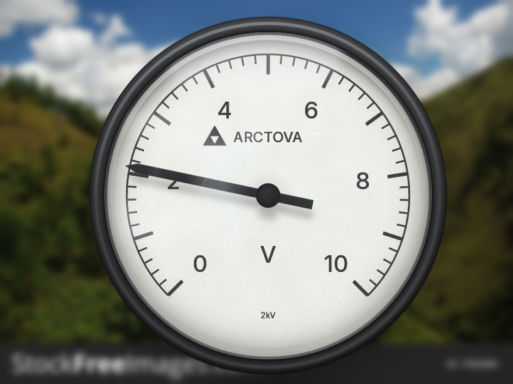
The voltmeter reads V 2.1
